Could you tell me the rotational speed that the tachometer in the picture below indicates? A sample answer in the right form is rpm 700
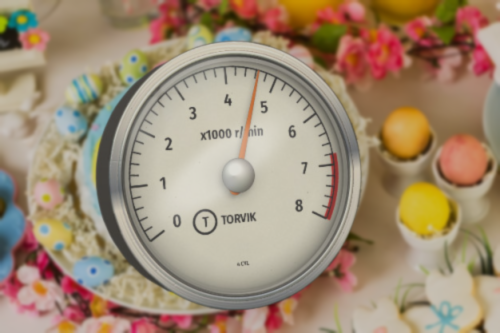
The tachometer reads rpm 4600
